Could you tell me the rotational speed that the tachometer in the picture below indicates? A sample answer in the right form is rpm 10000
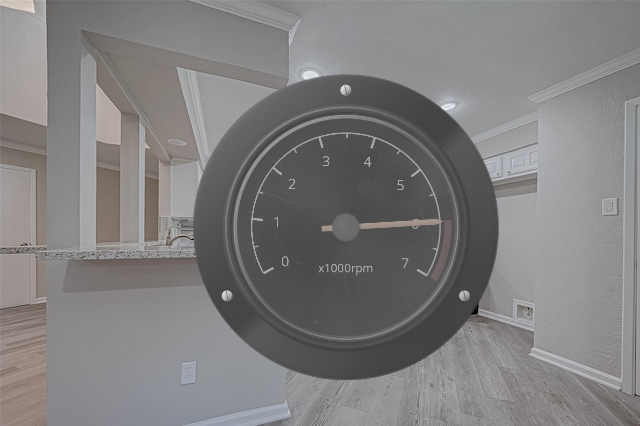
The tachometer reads rpm 6000
